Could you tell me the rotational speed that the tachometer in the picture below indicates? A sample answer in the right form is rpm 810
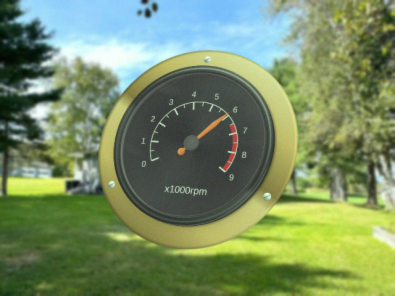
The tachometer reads rpm 6000
